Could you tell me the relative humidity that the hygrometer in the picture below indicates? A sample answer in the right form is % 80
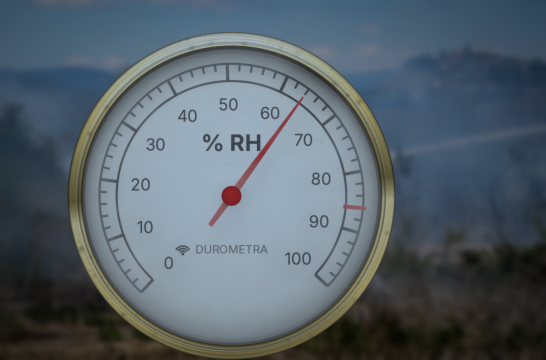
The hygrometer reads % 64
